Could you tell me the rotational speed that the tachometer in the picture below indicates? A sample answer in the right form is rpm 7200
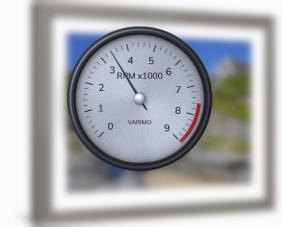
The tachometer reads rpm 3400
